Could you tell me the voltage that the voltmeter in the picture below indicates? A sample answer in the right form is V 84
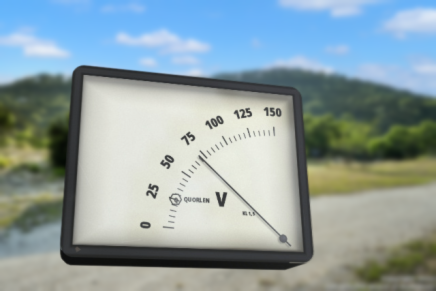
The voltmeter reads V 70
